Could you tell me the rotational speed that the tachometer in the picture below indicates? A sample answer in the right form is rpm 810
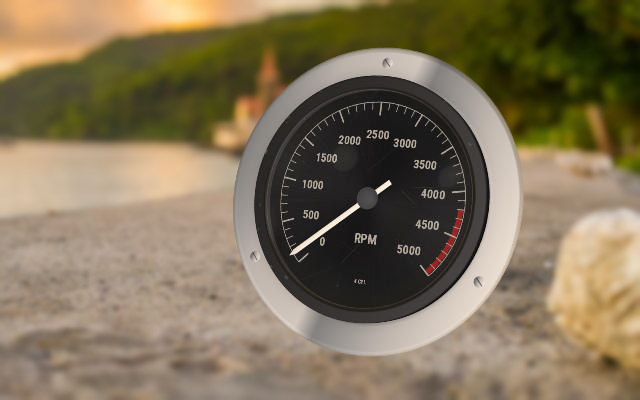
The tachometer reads rpm 100
